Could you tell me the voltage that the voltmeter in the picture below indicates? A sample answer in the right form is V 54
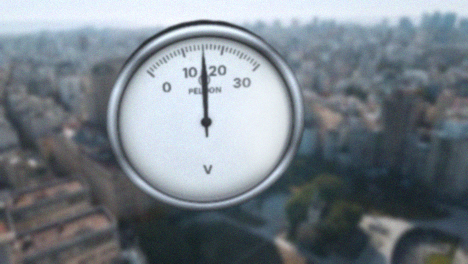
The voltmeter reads V 15
